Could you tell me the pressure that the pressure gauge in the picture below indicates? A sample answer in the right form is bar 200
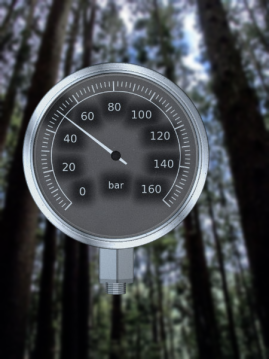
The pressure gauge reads bar 50
